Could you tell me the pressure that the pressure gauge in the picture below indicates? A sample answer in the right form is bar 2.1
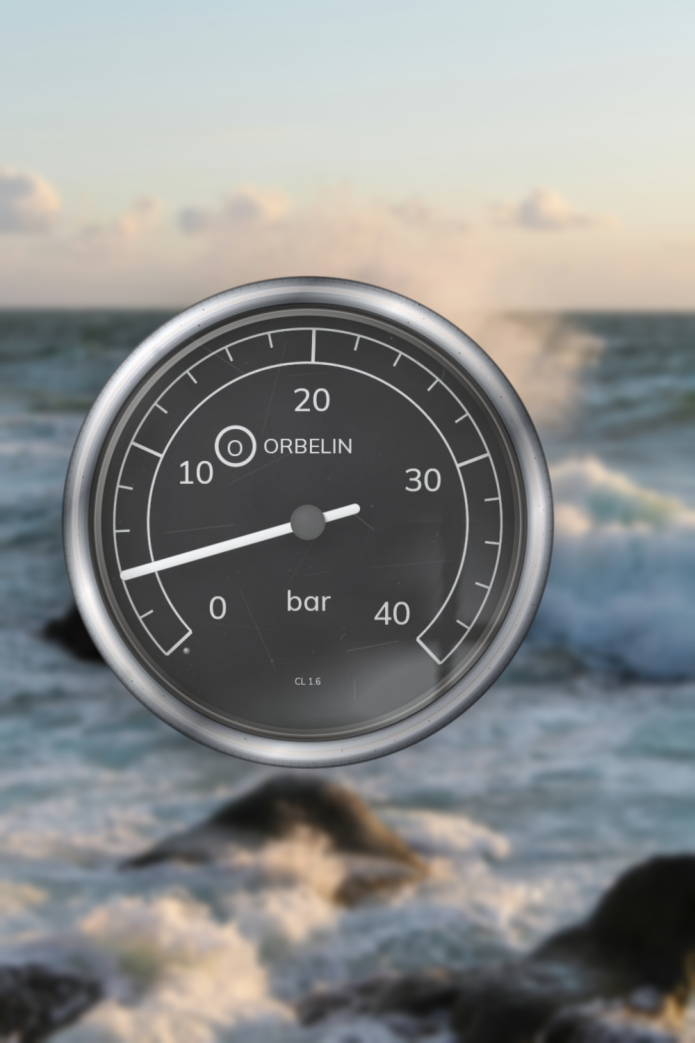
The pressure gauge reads bar 4
